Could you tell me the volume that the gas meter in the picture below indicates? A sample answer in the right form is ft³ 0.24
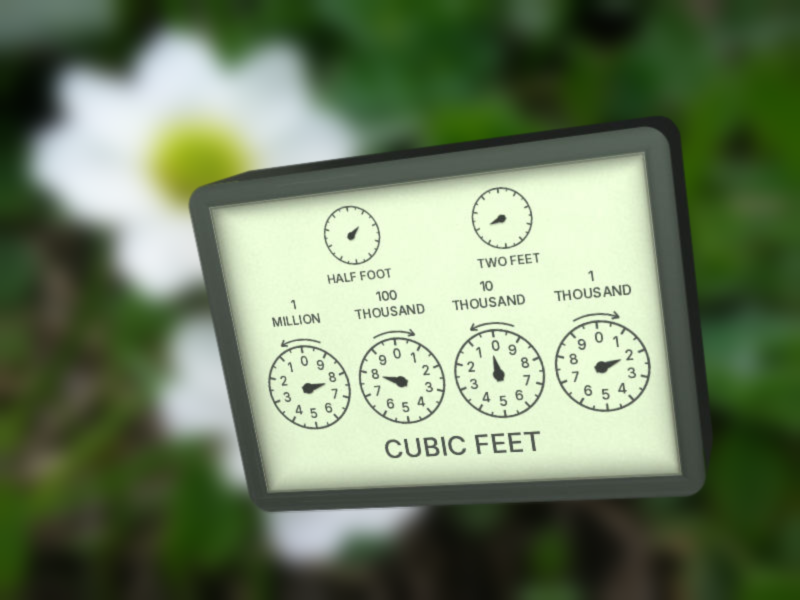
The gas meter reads ft³ 780200
